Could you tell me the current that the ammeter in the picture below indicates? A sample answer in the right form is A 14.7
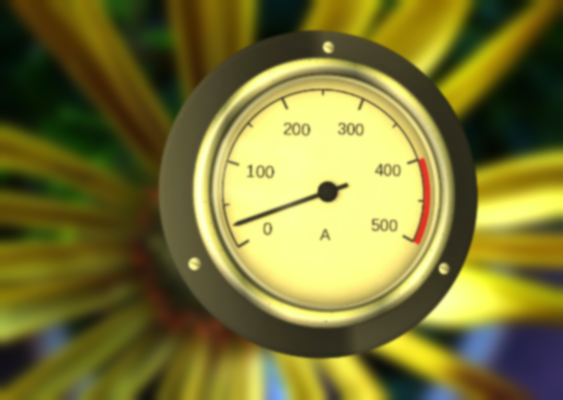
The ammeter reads A 25
